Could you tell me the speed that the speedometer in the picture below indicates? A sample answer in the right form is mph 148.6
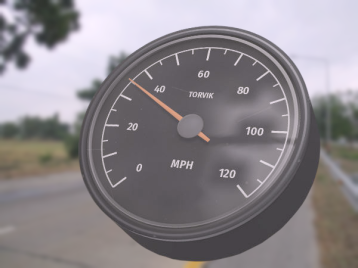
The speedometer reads mph 35
